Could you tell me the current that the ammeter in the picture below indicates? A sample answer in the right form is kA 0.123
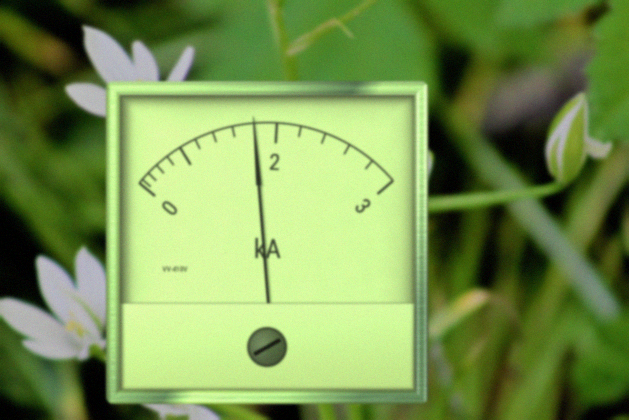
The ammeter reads kA 1.8
